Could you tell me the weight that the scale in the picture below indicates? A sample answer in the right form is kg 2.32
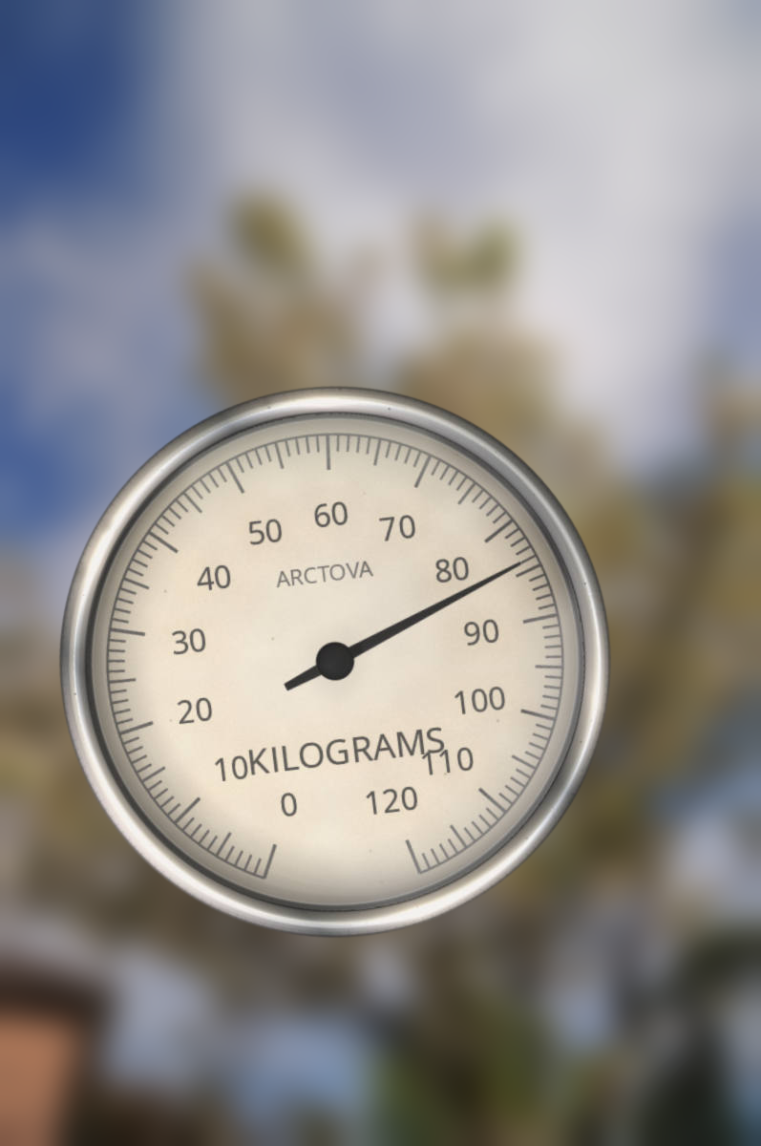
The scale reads kg 84
